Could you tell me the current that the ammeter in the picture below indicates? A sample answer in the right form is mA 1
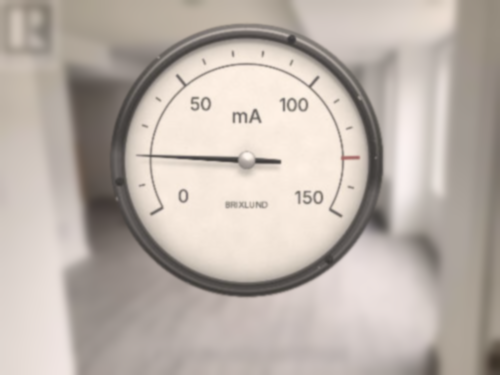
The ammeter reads mA 20
